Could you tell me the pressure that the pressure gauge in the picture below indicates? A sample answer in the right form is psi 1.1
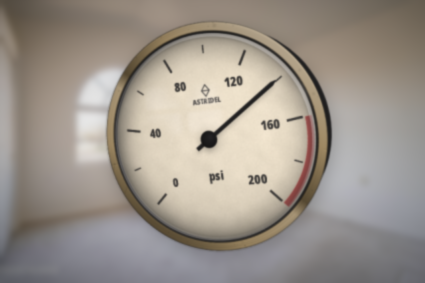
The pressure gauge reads psi 140
